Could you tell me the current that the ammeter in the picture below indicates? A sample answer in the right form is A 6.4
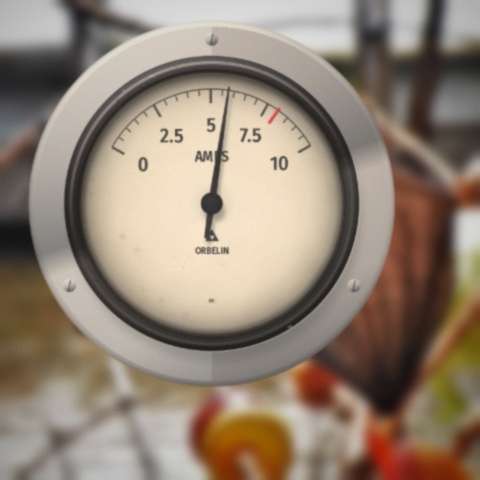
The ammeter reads A 5.75
